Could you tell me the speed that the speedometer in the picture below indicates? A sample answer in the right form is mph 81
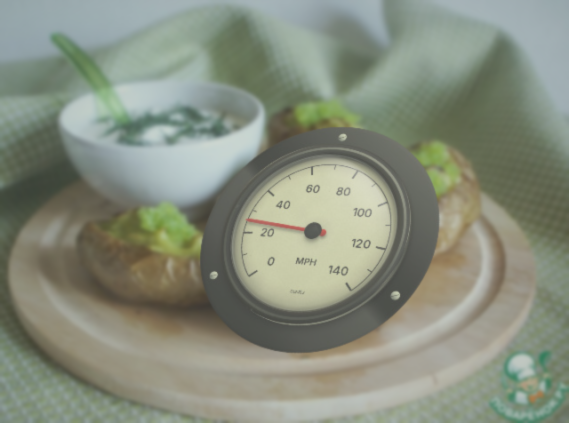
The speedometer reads mph 25
